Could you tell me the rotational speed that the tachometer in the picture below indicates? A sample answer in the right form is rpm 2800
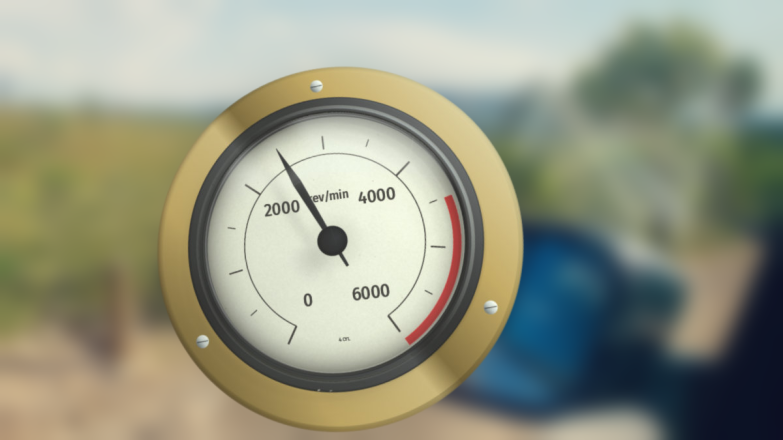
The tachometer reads rpm 2500
